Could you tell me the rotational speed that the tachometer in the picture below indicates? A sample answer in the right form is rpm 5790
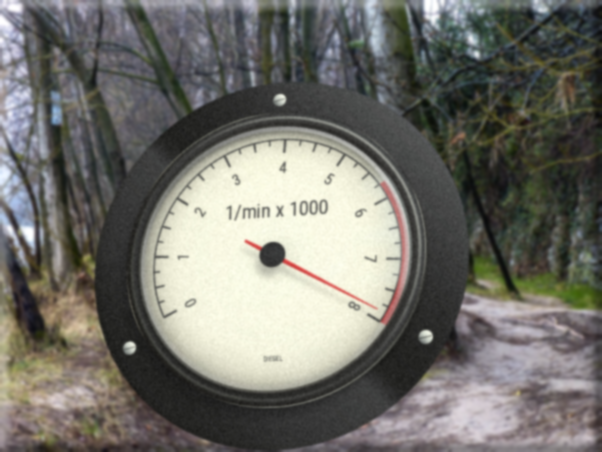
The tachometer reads rpm 7875
